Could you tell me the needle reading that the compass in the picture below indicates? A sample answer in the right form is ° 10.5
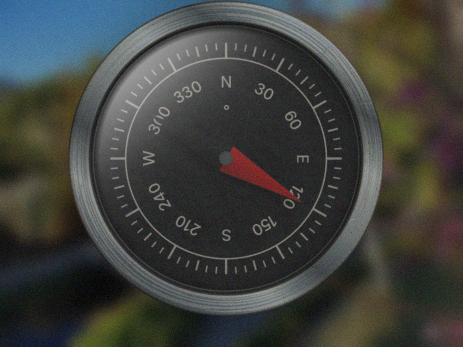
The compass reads ° 120
